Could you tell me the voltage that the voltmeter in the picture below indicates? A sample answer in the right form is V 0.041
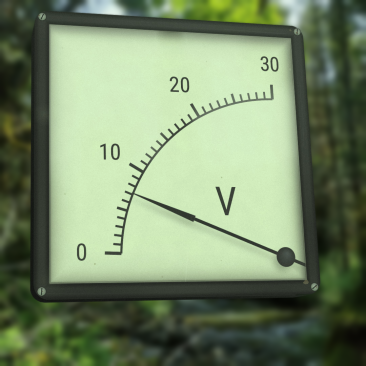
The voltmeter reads V 7
